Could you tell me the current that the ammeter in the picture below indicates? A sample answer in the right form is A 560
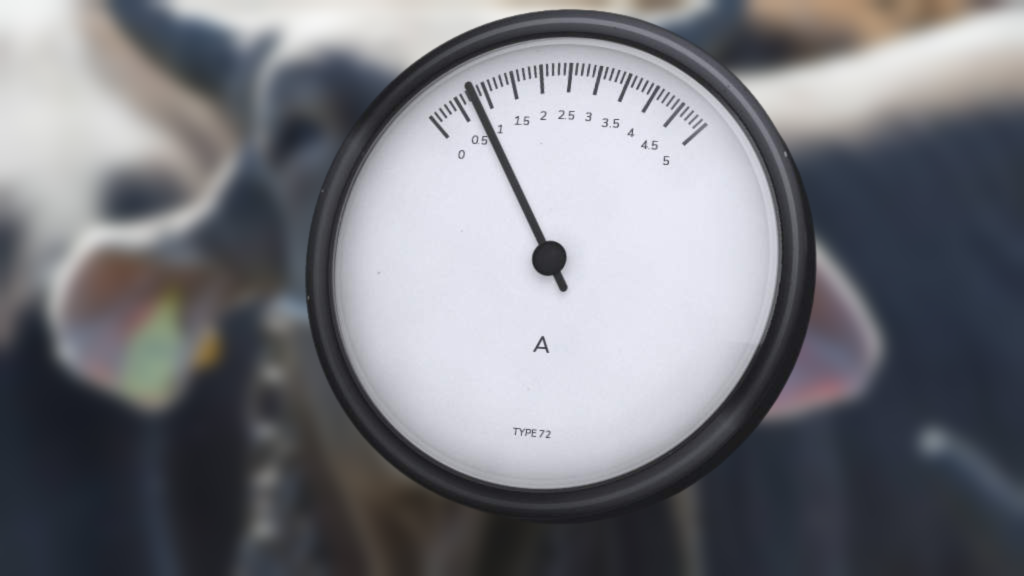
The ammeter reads A 0.8
